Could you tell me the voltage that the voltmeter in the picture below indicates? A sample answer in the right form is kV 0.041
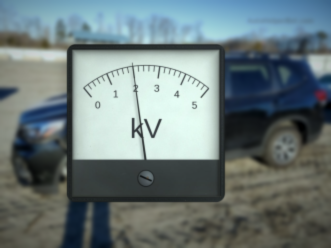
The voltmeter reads kV 2
